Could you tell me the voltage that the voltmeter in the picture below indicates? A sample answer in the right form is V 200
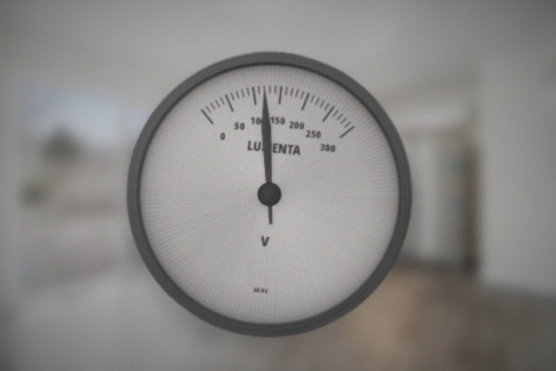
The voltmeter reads V 120
